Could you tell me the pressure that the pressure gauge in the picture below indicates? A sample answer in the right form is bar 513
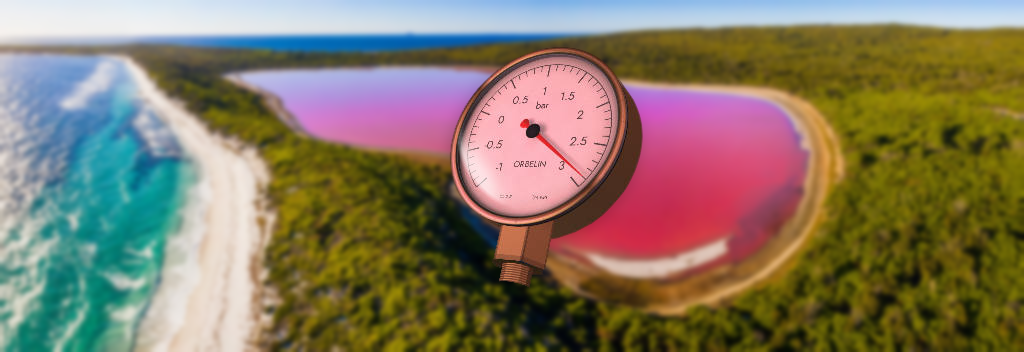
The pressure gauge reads bar 2.9
